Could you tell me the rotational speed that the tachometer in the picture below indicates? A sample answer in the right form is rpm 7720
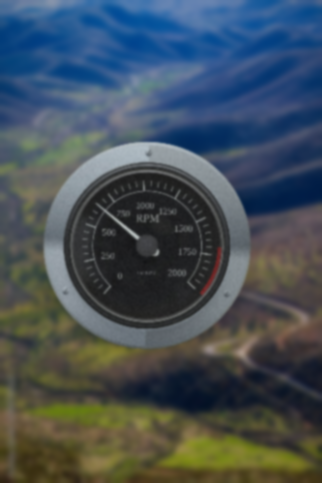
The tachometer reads rpm 650
